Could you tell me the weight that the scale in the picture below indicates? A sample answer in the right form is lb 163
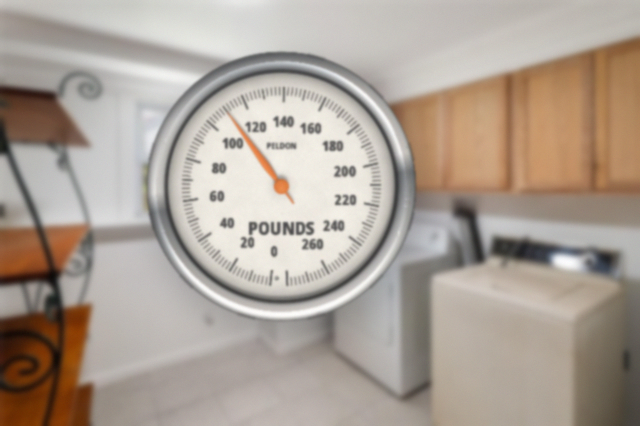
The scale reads lb 110
